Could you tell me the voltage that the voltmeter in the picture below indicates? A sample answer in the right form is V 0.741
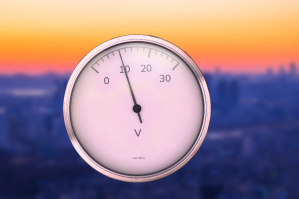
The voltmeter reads V 10
